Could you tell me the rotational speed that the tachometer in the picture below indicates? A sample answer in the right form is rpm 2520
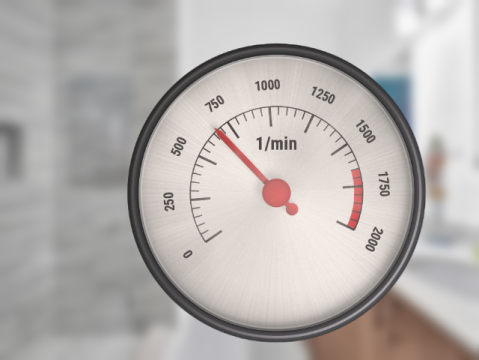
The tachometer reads rpm 675
